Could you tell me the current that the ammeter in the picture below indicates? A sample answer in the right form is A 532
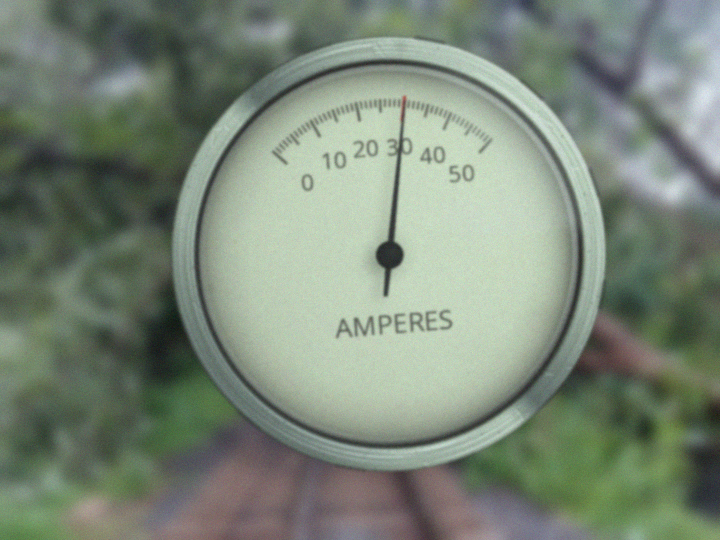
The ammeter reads A 30
